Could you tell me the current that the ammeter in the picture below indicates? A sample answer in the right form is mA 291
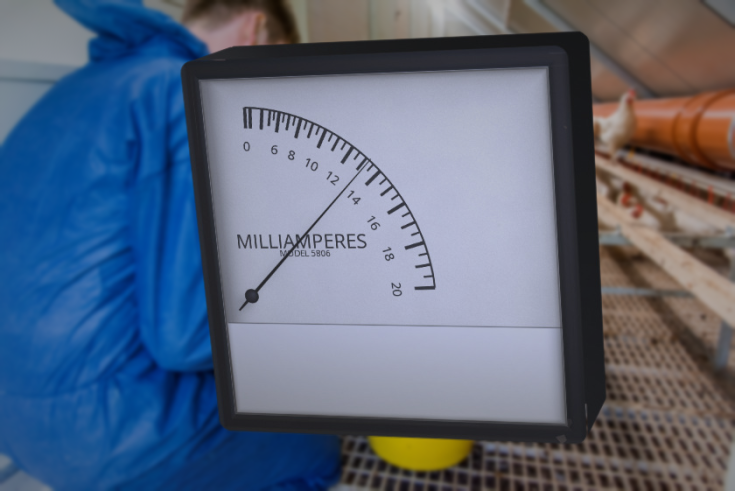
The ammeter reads mA 13.25
